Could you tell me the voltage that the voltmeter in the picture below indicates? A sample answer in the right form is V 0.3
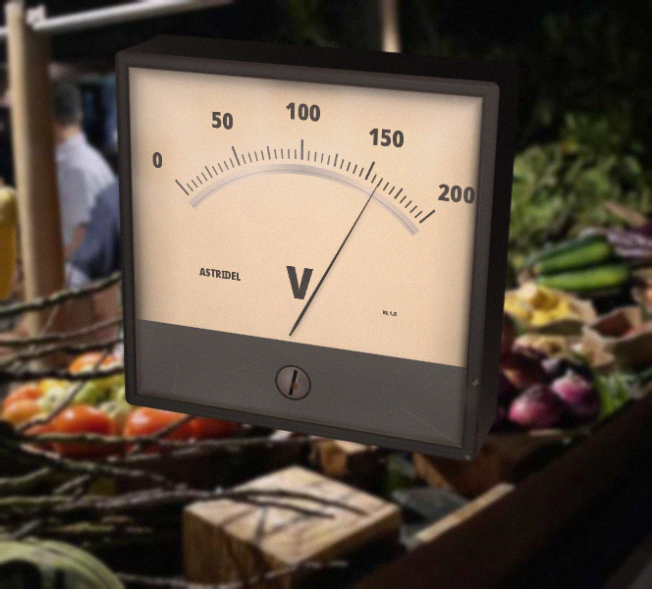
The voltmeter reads V 160
